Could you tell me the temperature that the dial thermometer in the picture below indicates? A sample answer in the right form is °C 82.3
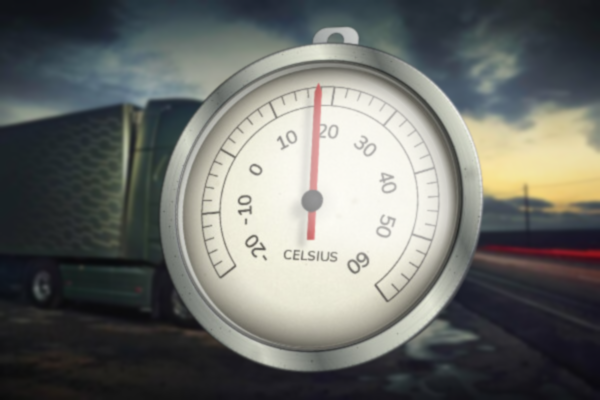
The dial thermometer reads °C 18
